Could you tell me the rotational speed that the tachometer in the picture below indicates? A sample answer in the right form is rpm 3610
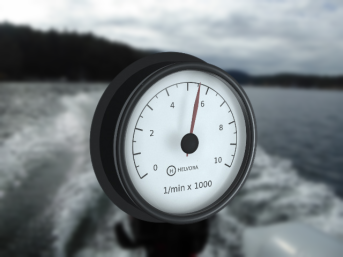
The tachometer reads rpm 5500
